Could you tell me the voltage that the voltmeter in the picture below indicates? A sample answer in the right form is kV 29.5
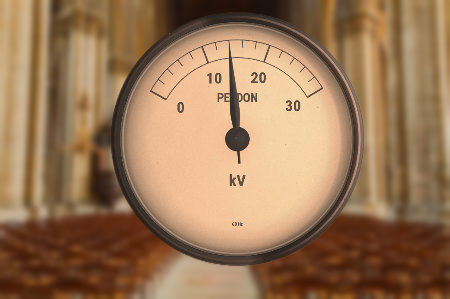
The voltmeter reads kV 14
